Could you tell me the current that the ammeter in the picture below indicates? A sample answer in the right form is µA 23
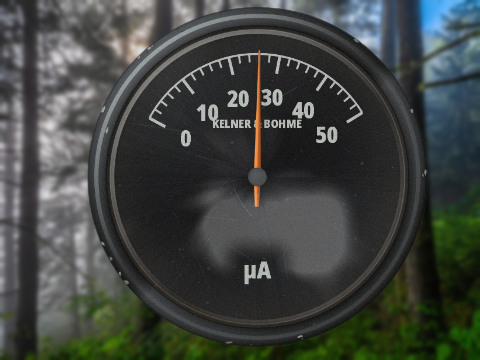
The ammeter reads µA 26
